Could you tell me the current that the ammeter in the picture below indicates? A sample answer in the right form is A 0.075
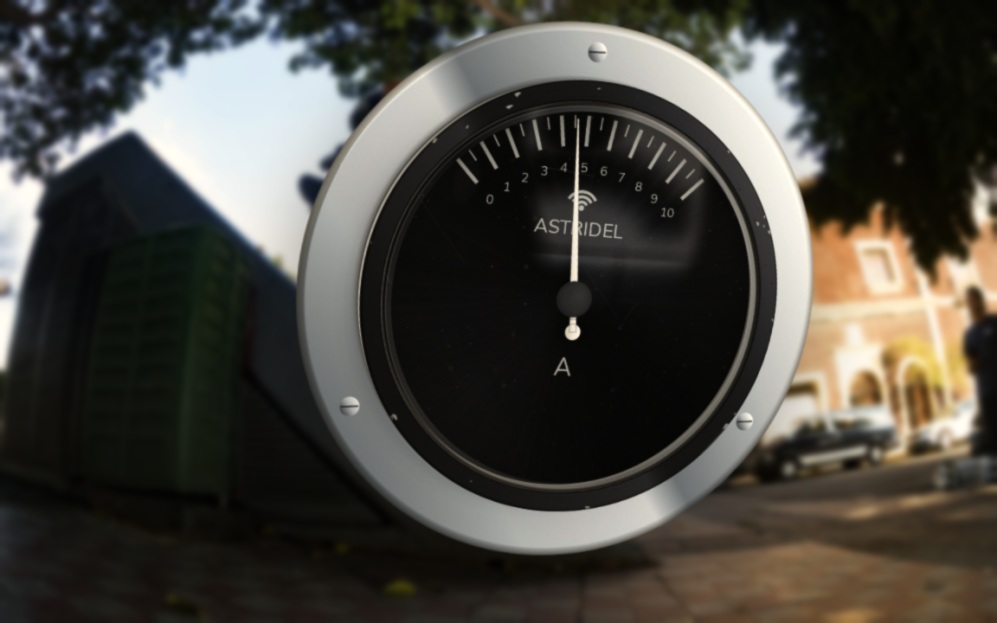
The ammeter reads A 4.5
